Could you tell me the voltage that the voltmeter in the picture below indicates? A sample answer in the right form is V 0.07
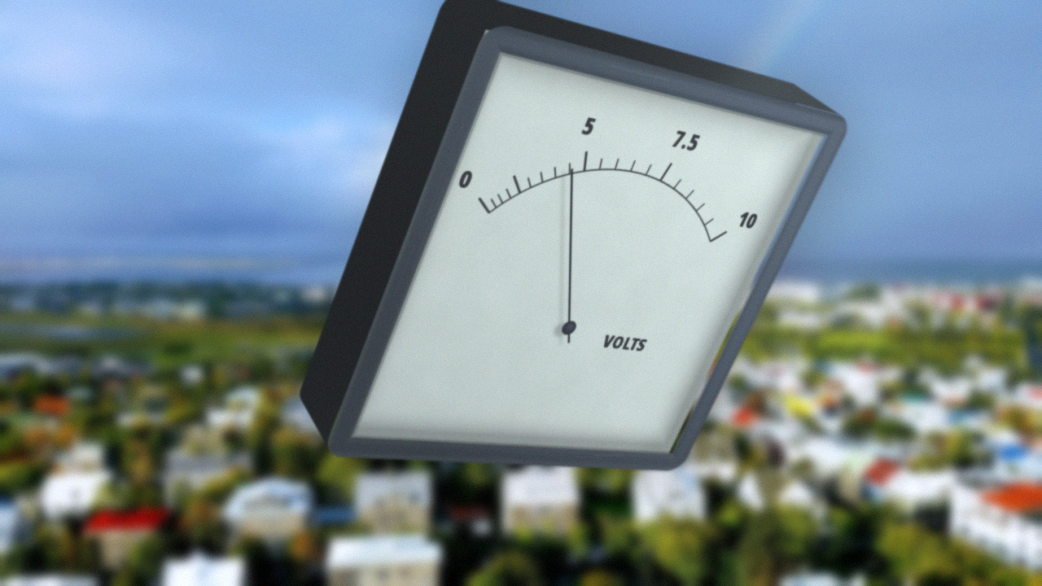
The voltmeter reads V 4.5
